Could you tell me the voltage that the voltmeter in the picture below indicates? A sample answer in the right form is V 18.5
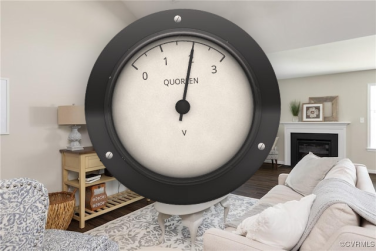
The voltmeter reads V 2
